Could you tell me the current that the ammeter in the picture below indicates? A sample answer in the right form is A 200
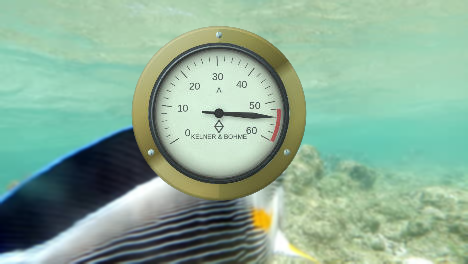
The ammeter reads A 54
